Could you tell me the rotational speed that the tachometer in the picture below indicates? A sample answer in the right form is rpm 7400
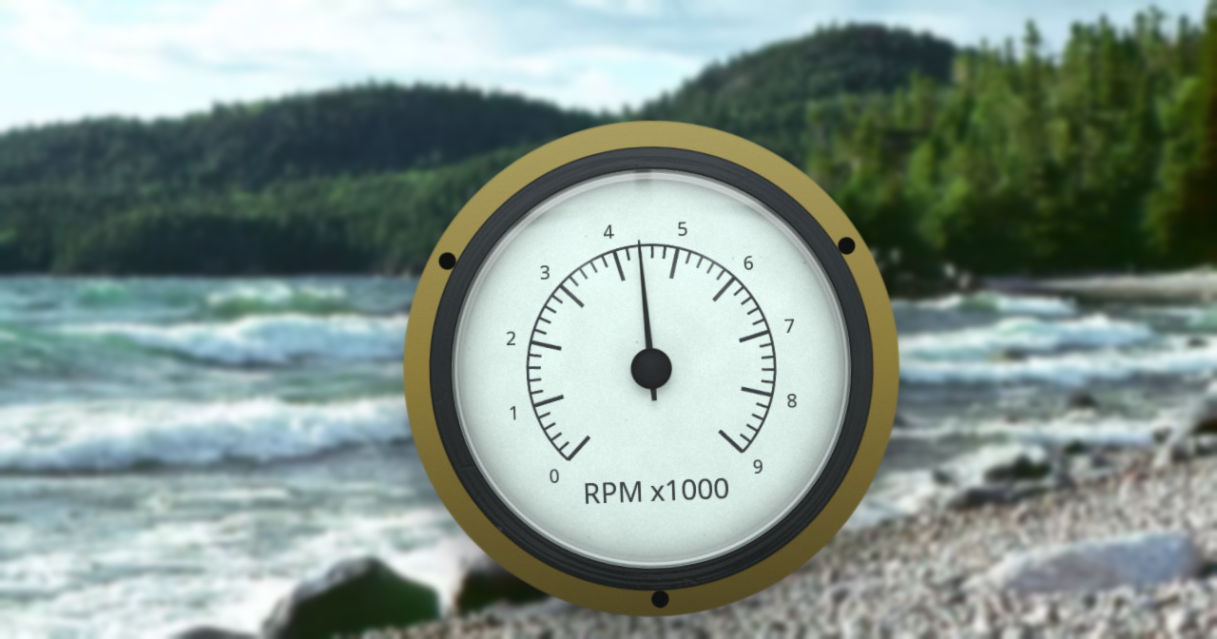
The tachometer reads rpm 4400
